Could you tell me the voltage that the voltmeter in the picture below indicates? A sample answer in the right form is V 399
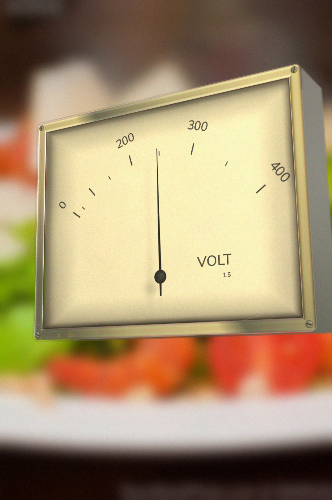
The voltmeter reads V 250
